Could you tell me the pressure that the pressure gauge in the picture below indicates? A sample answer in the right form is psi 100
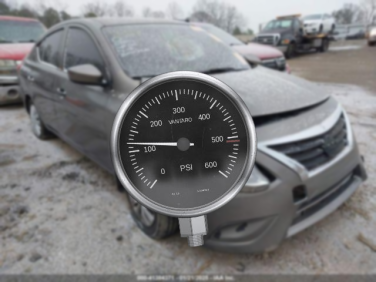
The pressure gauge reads psi 120
